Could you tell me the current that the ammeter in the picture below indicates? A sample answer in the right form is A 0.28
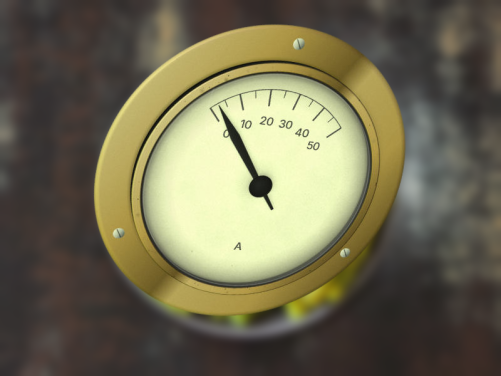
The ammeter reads A 2.5
